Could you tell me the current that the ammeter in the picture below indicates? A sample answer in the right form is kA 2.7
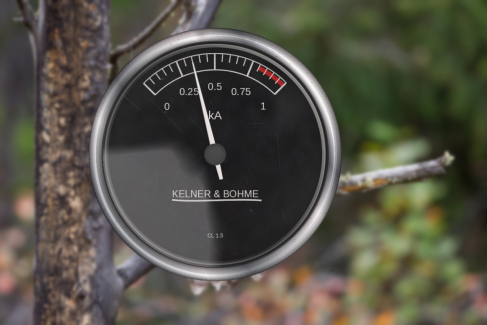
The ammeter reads kA 0.35
